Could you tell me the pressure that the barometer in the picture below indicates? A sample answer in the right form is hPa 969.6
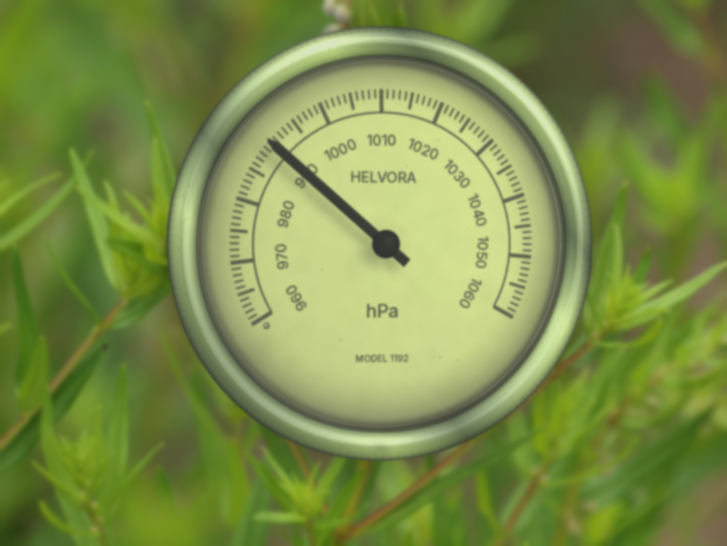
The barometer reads hPa 990
